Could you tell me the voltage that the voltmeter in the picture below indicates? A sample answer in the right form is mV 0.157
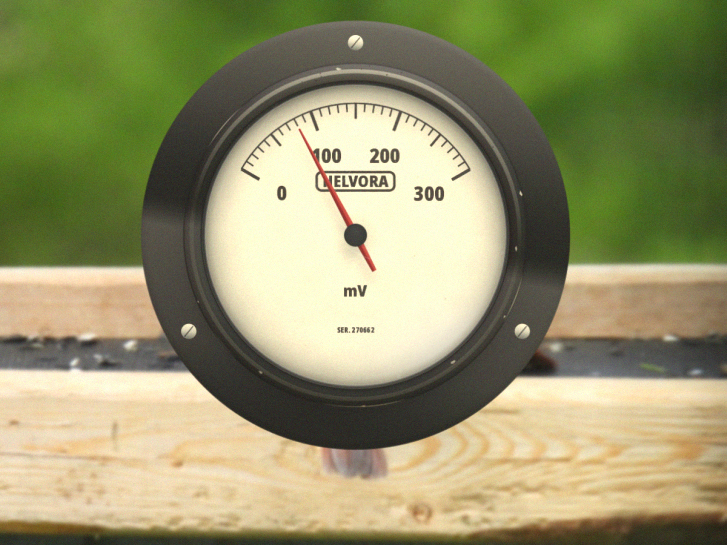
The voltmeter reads mV 80
